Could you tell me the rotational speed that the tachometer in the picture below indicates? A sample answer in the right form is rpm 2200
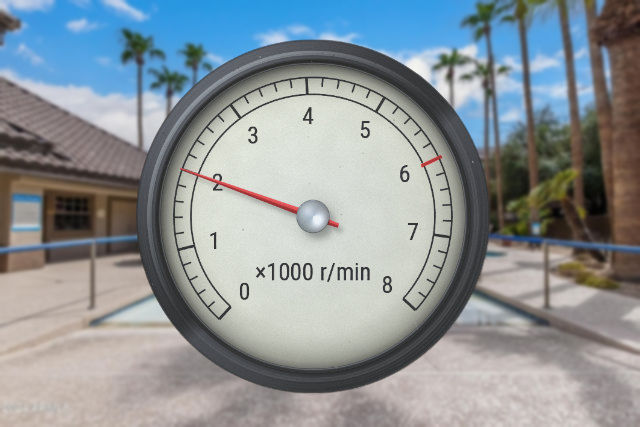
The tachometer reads rpm 2000
